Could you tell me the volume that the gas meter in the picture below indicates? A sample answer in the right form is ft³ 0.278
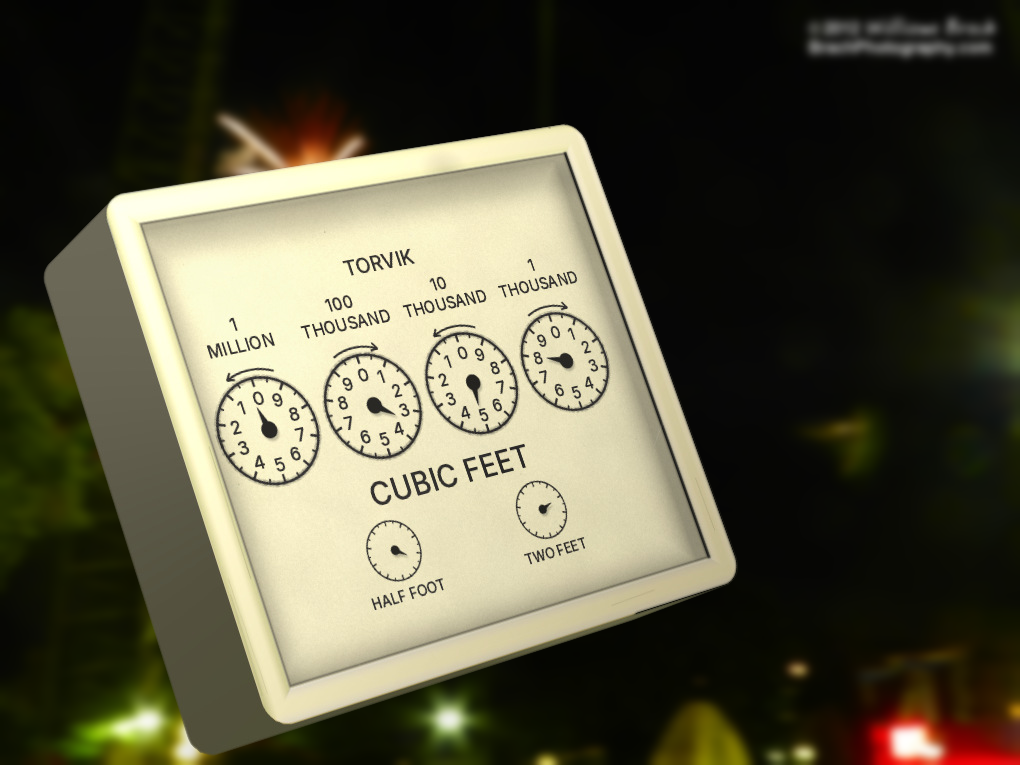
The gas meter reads ft³ 34800
